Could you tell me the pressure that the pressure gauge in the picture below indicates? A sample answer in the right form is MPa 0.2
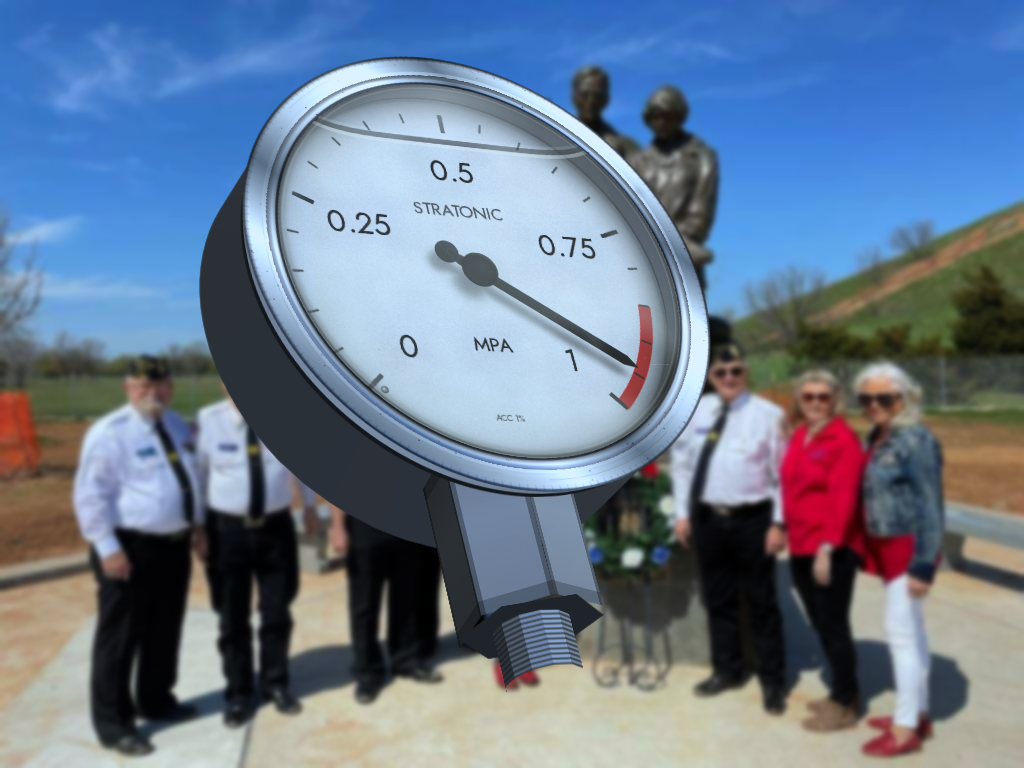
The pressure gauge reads MPa 0.95
